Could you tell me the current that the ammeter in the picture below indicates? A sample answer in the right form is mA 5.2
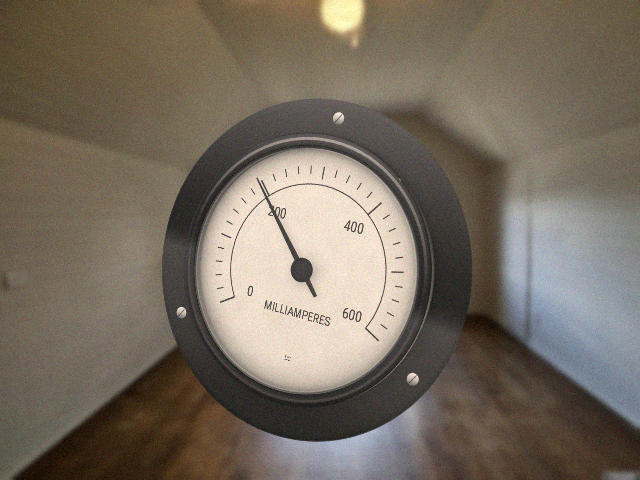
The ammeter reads mA 200
